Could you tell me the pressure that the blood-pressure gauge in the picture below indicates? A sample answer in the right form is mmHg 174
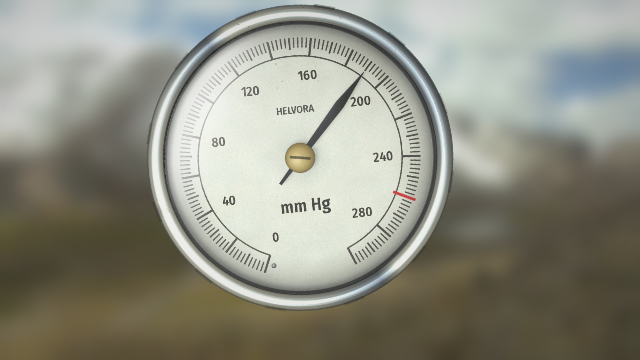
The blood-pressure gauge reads mmHg 190
